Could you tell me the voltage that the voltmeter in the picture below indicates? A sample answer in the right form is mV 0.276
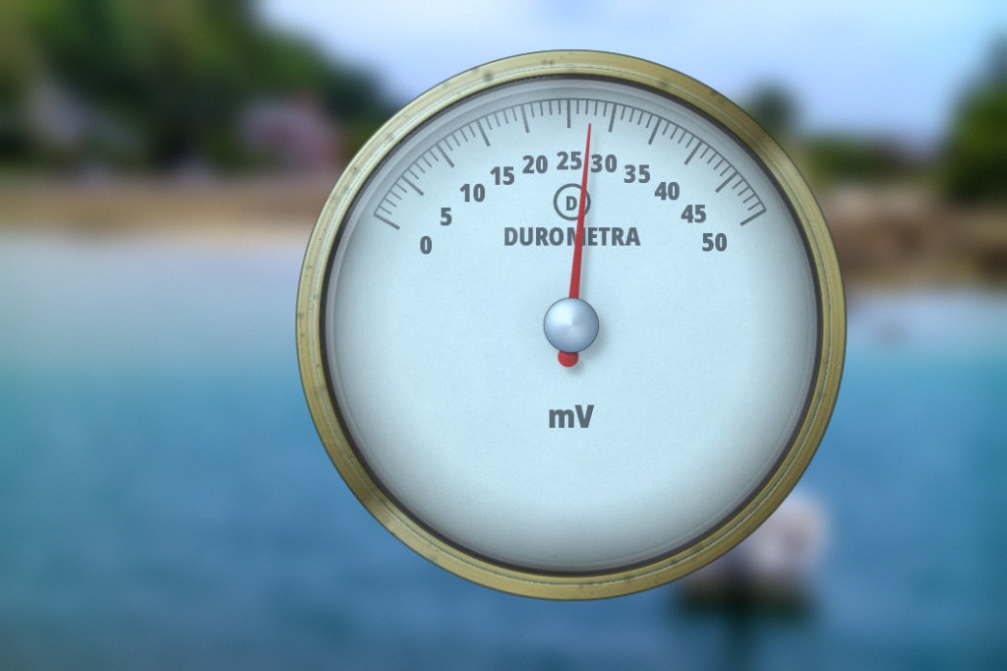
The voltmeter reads mV 27.5
